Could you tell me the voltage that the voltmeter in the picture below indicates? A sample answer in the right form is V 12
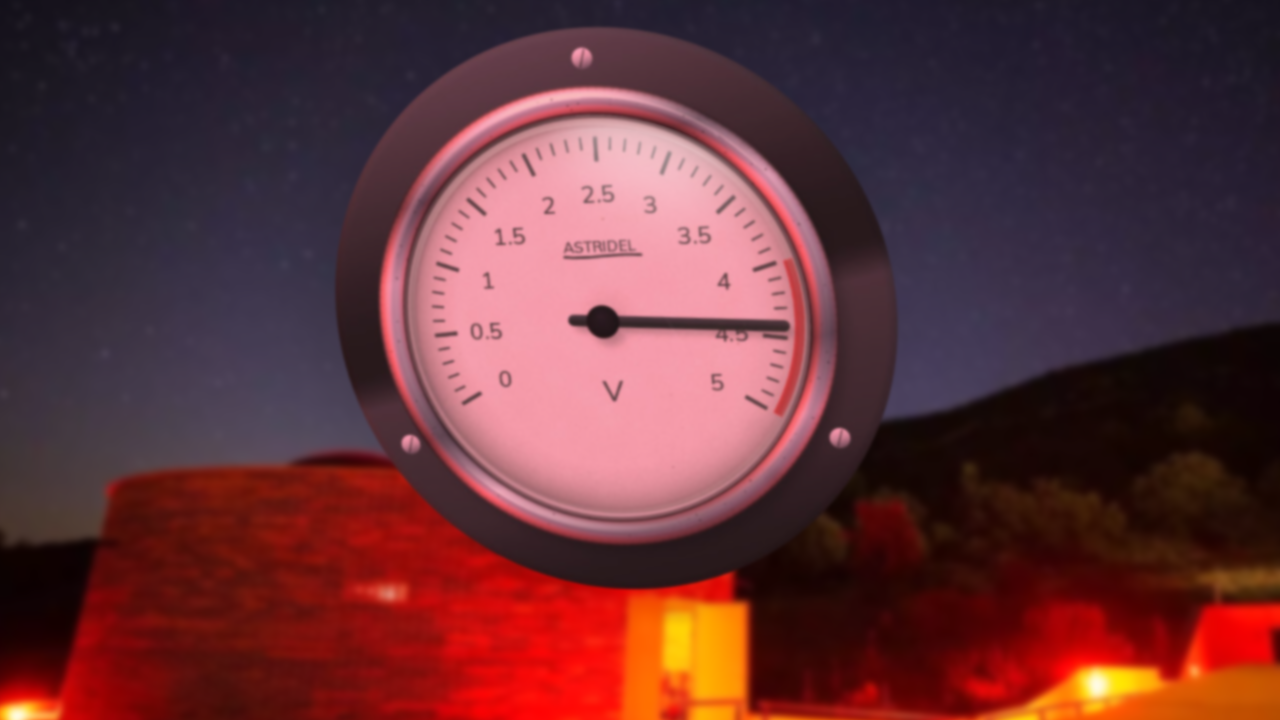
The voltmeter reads V 4.4
